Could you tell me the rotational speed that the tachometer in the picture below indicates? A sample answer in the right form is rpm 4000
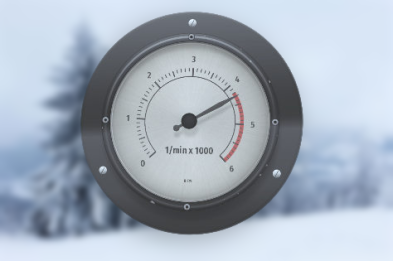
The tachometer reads rpm 4300
